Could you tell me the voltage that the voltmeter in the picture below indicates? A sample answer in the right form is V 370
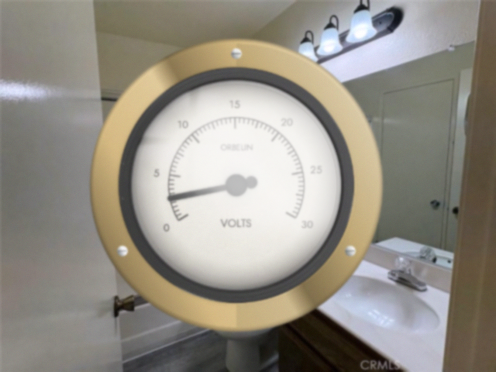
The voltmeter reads V 2.5
